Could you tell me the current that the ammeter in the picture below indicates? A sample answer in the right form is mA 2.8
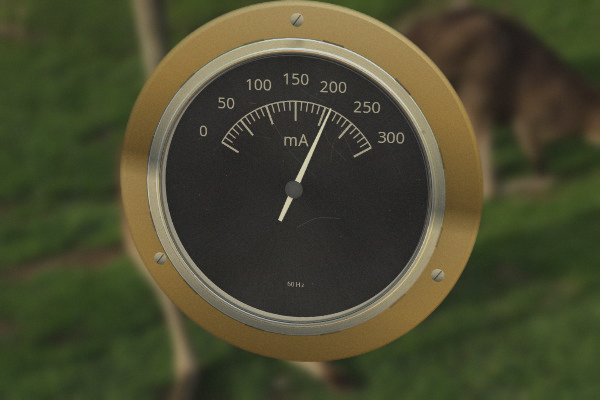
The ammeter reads mA 210
